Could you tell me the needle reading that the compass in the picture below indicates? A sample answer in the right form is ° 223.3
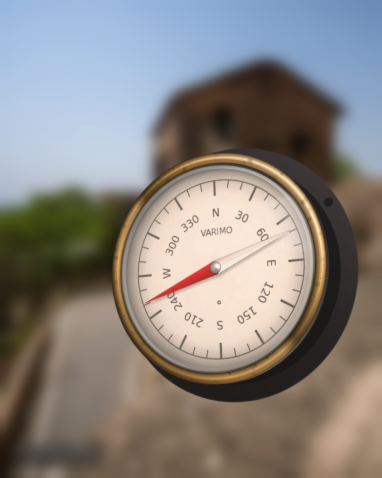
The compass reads ° 250
